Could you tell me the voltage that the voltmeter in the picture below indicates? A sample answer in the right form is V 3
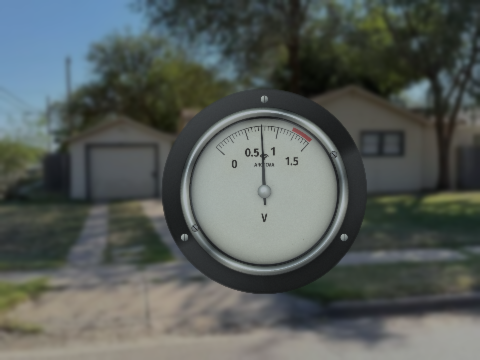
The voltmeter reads V 0.75
